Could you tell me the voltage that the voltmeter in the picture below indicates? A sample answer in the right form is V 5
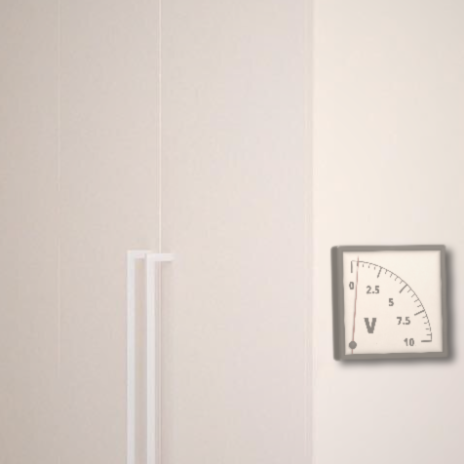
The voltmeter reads V 0.5
